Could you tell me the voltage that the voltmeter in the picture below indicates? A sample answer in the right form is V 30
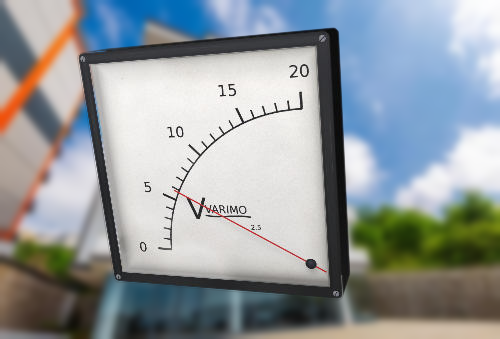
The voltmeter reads V 6
